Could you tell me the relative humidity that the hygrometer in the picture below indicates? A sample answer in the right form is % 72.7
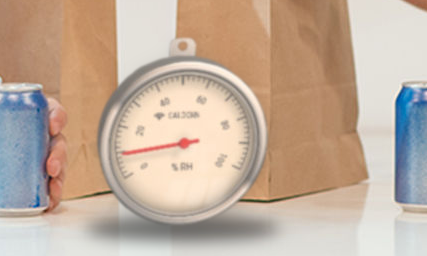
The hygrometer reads % 10
